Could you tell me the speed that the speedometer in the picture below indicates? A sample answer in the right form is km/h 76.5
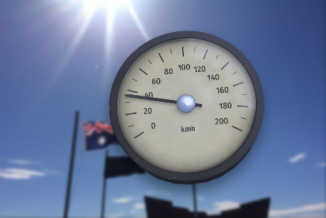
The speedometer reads km/h 35
